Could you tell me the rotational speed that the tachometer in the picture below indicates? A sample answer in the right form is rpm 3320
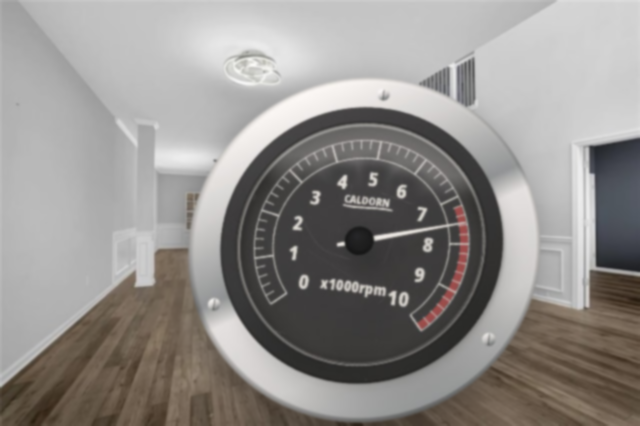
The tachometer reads rpm 7600
